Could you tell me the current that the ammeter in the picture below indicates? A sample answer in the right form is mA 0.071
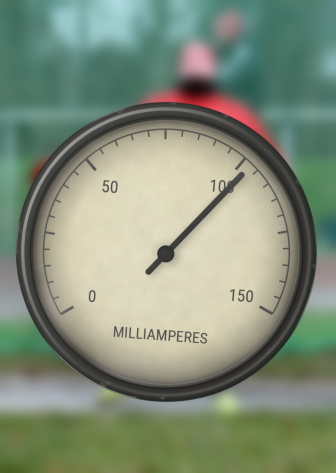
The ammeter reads mA 102.5
